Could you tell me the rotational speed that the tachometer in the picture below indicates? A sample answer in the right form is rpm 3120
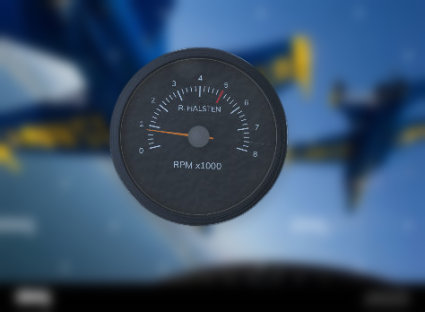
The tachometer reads rpm 800
